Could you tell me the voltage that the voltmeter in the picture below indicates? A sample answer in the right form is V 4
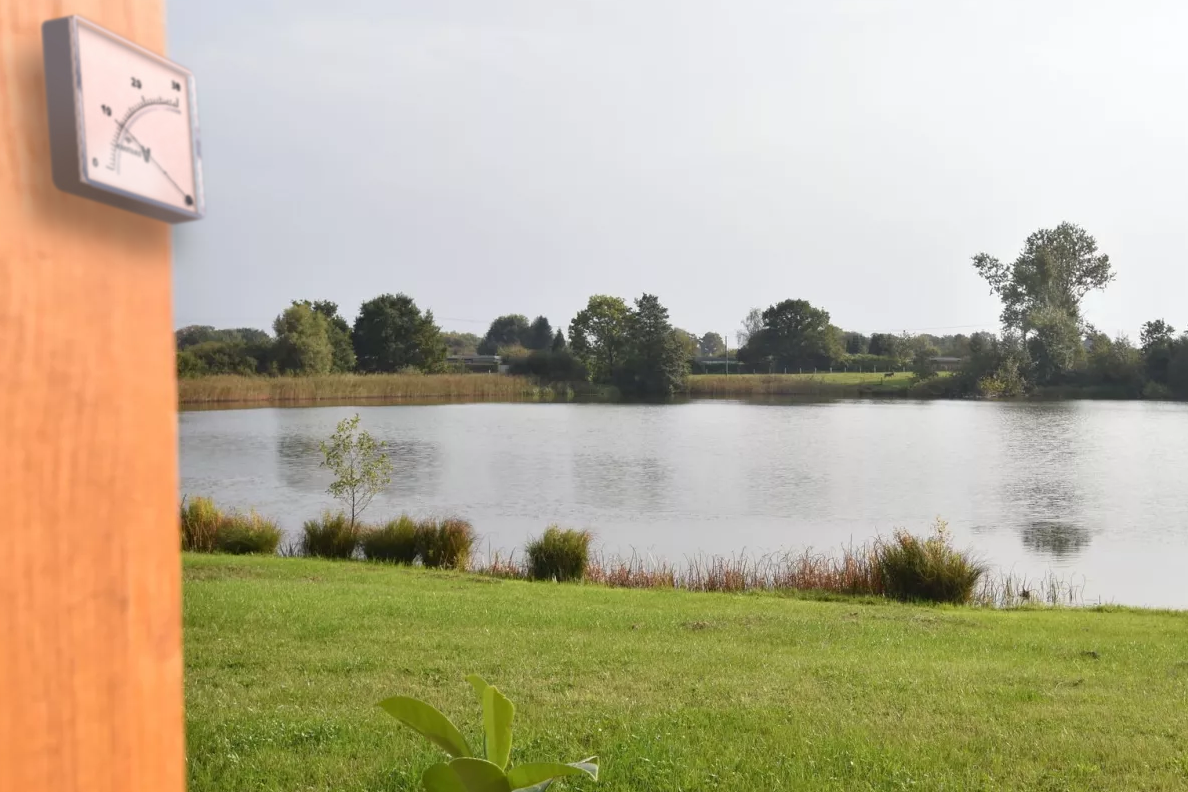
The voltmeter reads V 10
